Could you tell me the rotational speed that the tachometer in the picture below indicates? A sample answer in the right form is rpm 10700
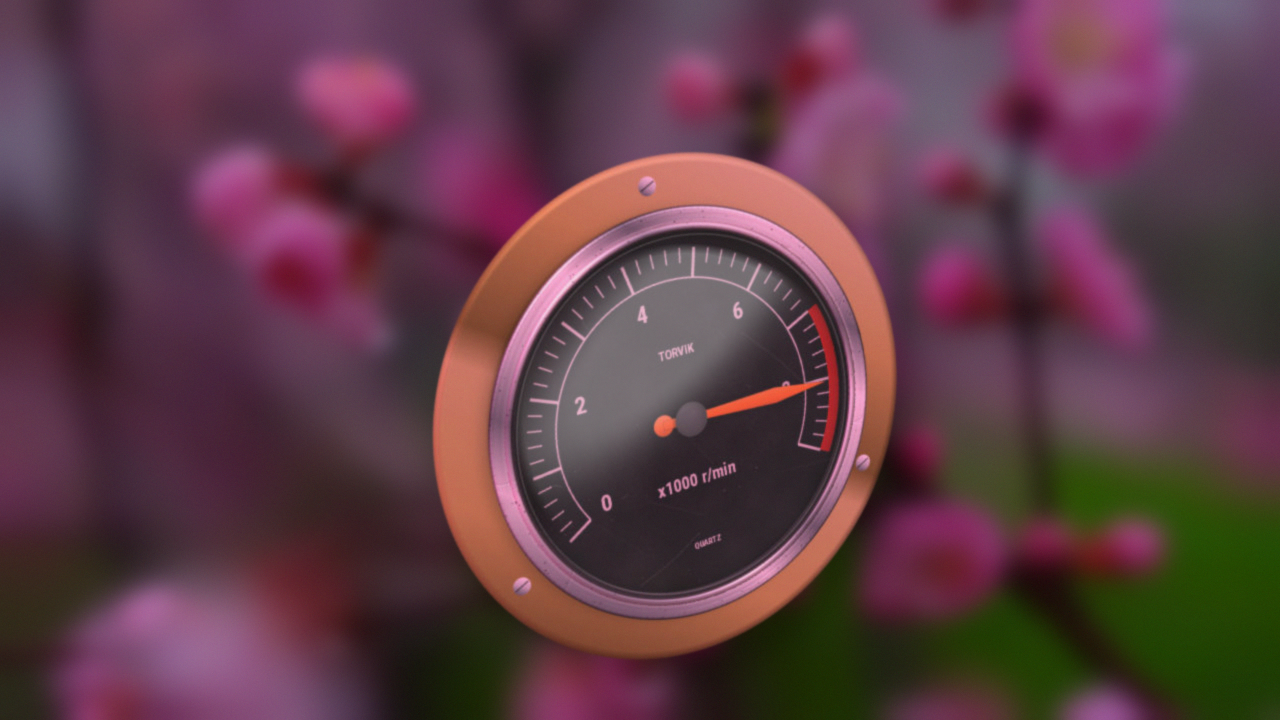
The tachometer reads rpm 8000
